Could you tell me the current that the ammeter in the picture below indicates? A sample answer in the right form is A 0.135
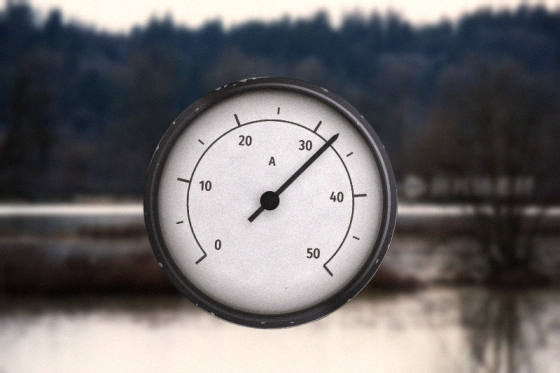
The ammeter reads A 32.5
